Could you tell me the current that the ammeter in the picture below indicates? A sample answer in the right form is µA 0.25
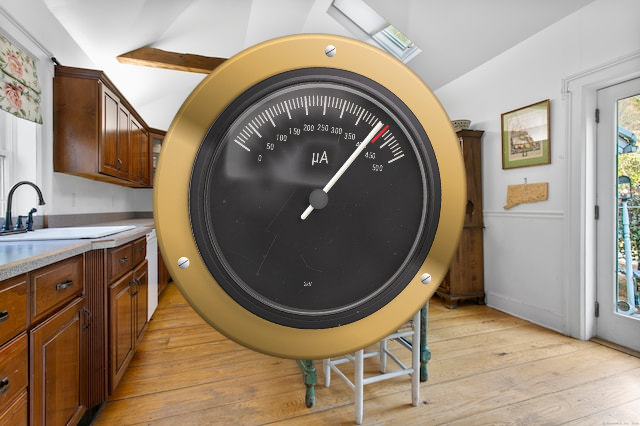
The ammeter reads µA 400
